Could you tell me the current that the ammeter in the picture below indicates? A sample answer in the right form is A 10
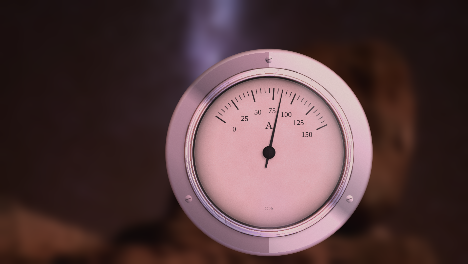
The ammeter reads A 85
